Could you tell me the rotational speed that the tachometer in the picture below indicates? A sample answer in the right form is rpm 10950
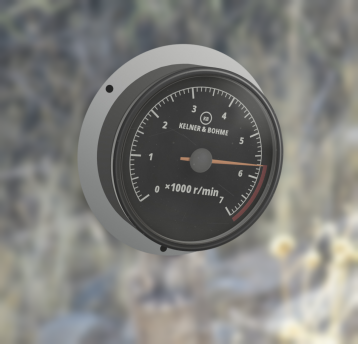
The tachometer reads rpm 5700
